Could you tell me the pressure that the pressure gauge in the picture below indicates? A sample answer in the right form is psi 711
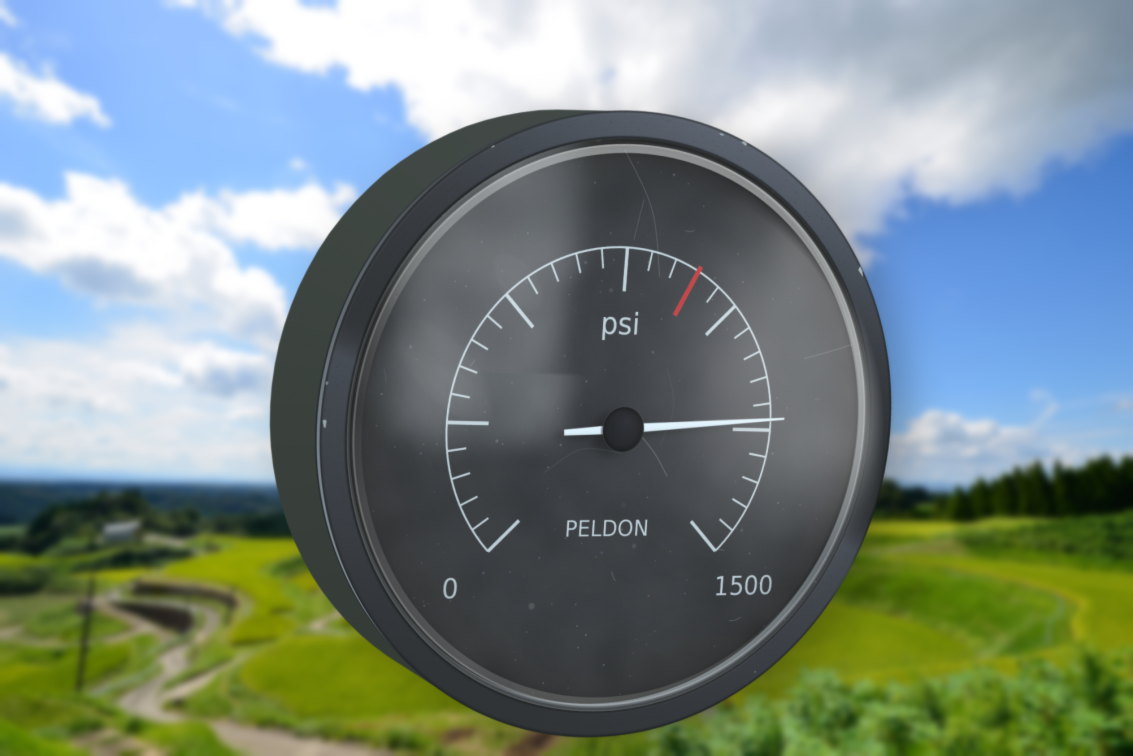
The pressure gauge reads psi 1225
